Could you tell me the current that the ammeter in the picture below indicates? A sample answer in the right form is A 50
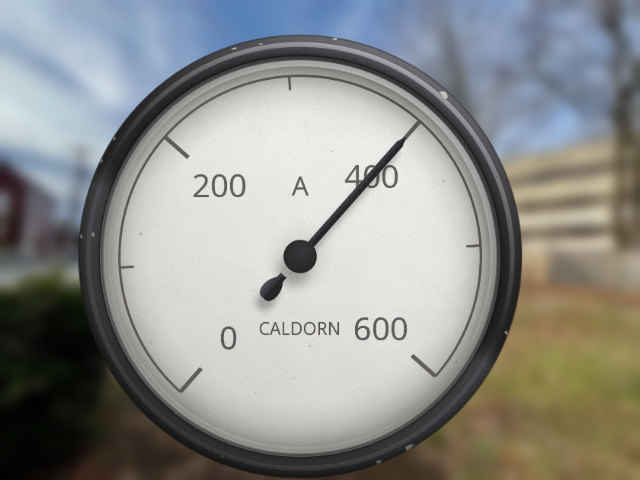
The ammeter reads A 400
